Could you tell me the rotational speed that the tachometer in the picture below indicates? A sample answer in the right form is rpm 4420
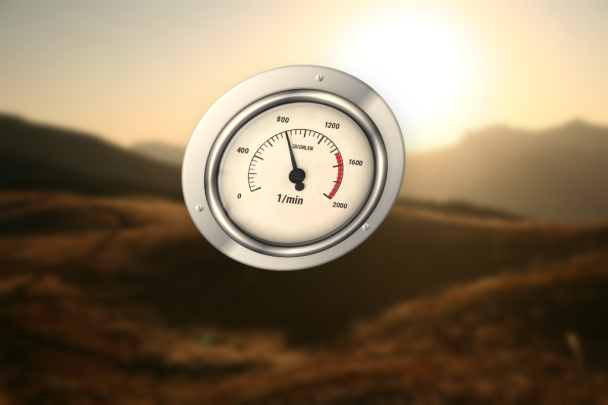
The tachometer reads rpm 800
